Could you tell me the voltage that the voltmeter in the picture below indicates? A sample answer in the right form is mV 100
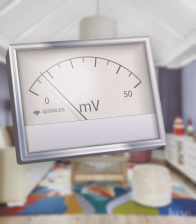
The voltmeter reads mV 7.5
